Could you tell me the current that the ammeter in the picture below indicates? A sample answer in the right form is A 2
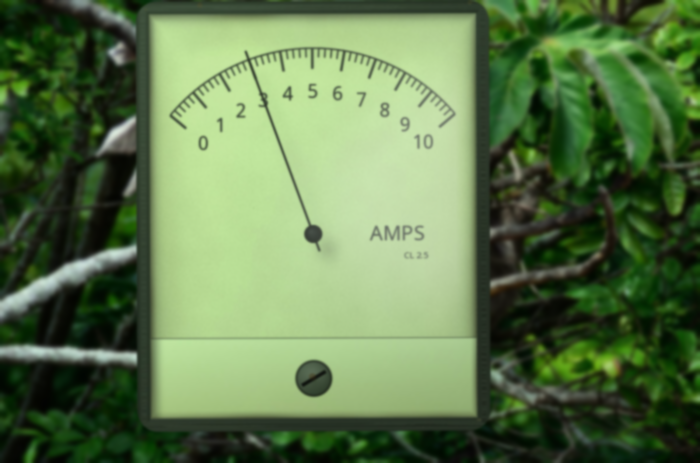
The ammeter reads A 3
